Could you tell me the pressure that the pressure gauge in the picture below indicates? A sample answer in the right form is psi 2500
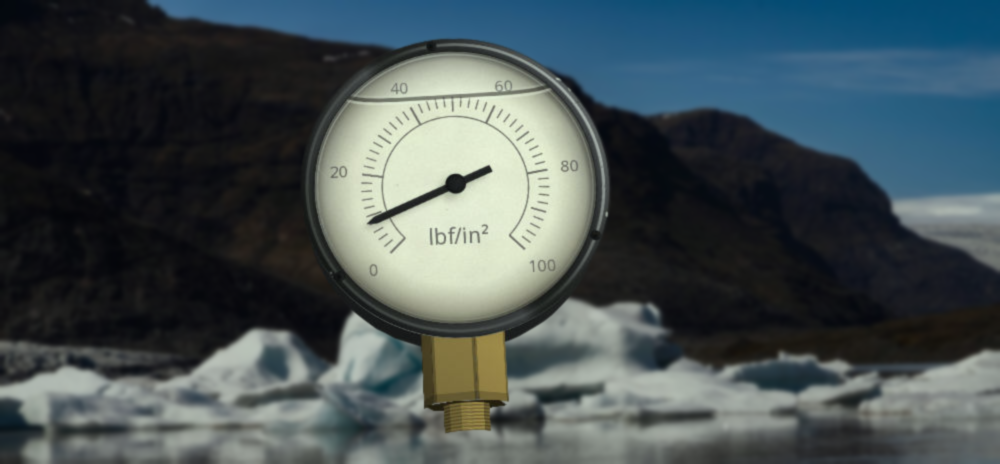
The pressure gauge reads psi 8
